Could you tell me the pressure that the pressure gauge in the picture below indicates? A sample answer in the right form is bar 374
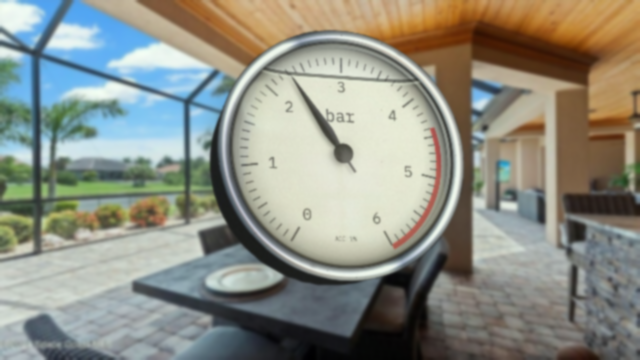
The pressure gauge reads bar 2.3
